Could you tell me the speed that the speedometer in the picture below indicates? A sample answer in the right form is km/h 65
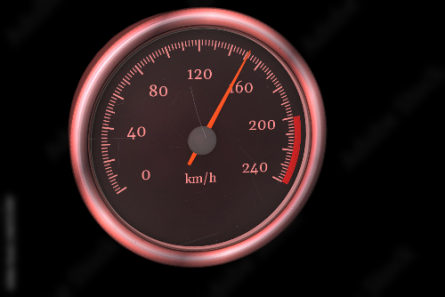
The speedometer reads km/h 150
